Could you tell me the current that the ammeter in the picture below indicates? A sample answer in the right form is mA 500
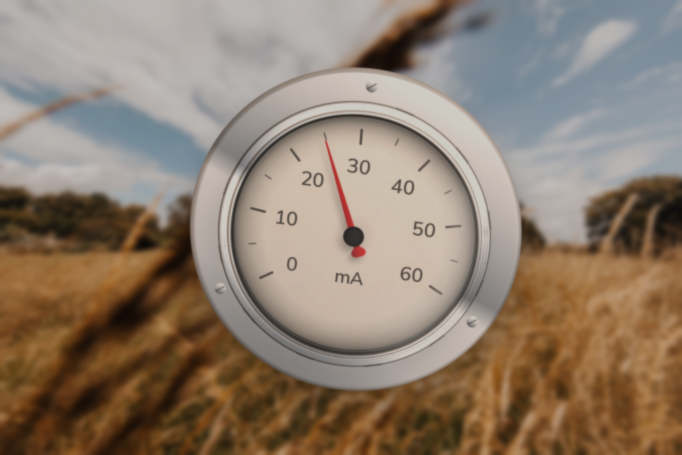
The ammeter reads mA 25
